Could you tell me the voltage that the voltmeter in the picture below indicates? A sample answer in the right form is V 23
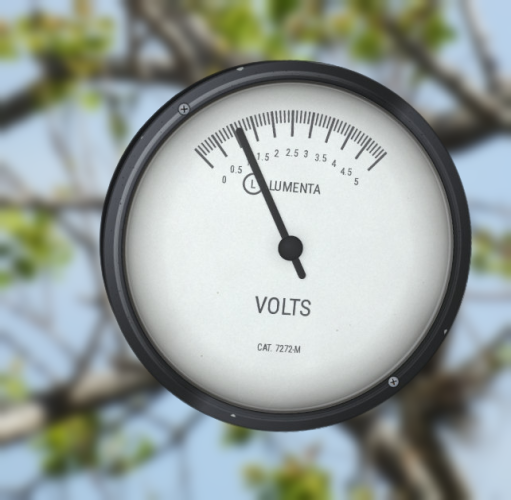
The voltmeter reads V 1.1
